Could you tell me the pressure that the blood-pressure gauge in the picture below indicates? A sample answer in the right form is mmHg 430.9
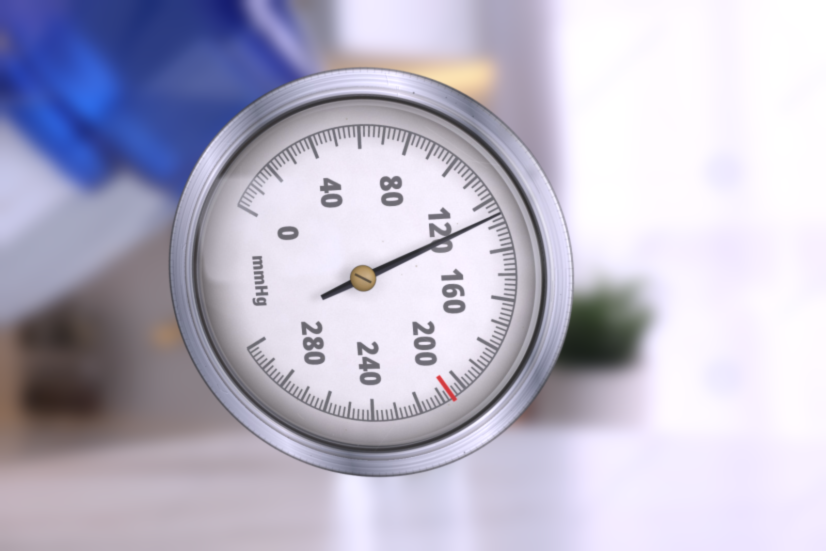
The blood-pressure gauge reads mmHg 126
